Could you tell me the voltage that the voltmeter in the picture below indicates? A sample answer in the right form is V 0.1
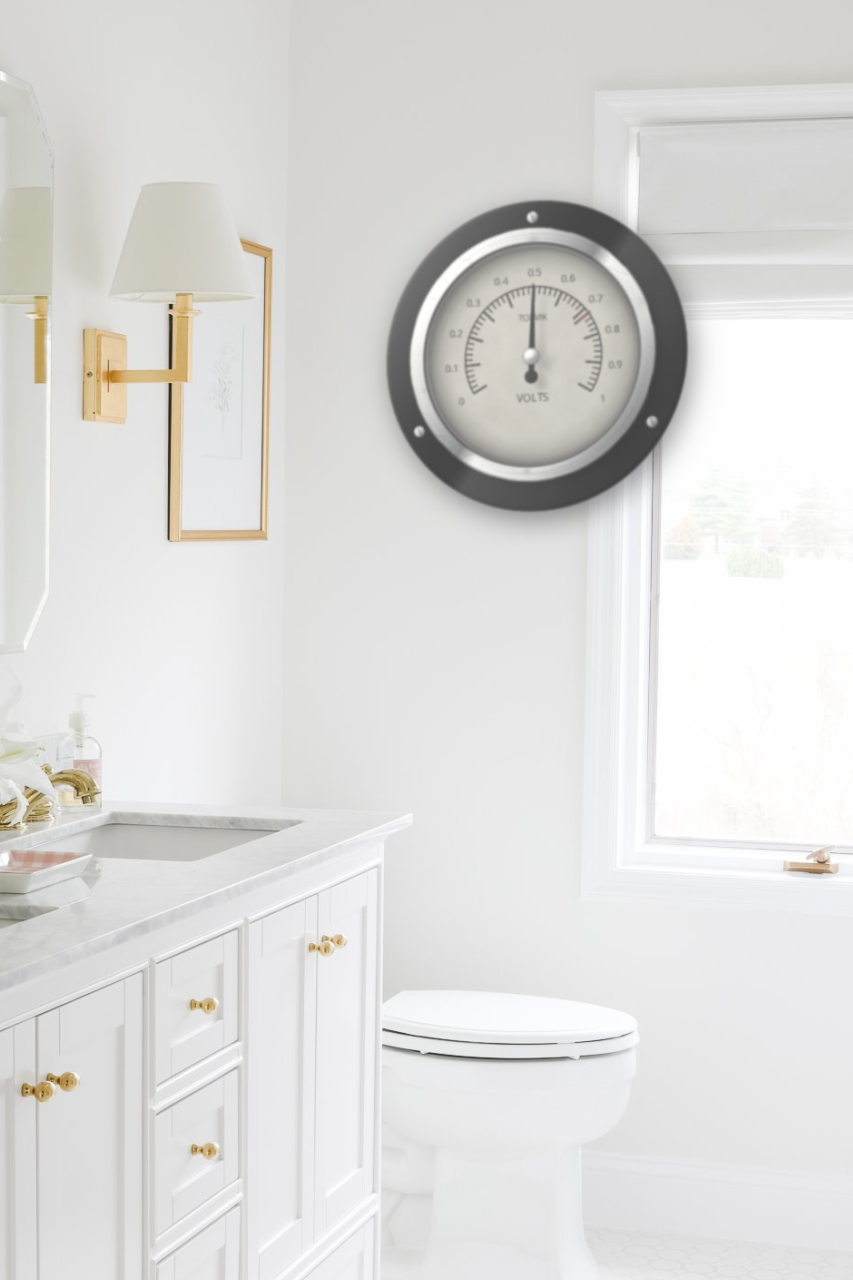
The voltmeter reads V 0.5
